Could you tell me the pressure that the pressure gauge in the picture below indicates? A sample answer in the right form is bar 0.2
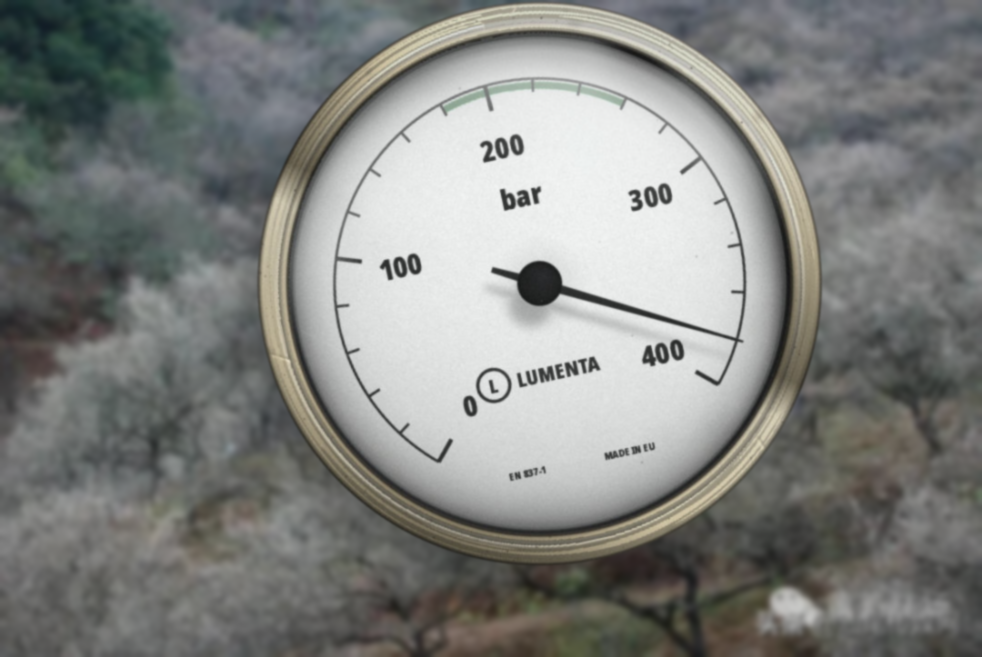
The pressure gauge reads bar 380
